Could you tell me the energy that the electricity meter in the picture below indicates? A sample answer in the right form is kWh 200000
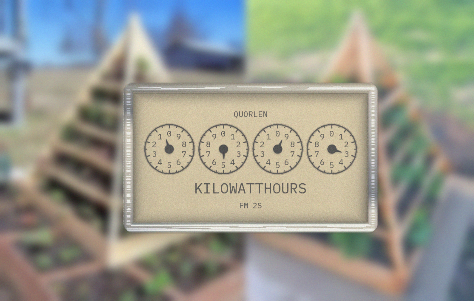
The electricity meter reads kWh 493
